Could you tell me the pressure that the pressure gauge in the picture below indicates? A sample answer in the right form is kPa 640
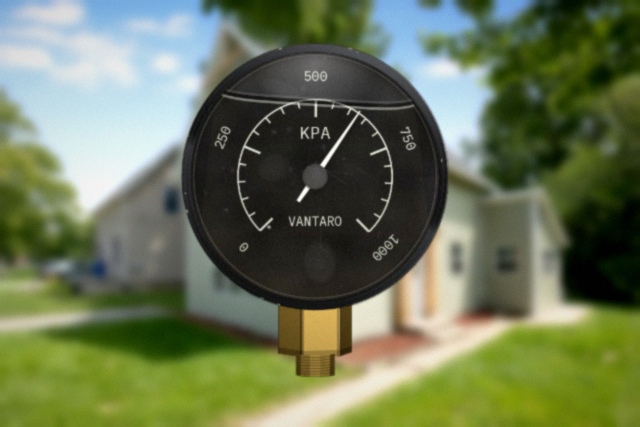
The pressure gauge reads kPa 625
